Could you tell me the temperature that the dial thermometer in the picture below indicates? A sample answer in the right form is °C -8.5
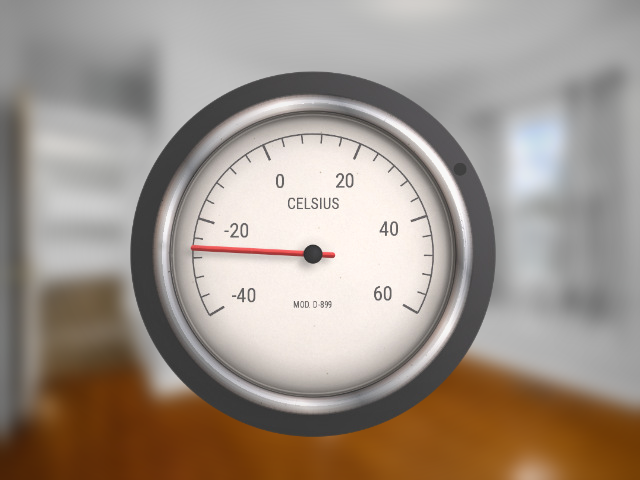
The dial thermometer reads °C -26
